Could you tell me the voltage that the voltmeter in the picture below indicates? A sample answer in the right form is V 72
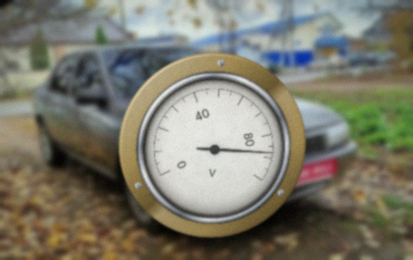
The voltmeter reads V 87.5
